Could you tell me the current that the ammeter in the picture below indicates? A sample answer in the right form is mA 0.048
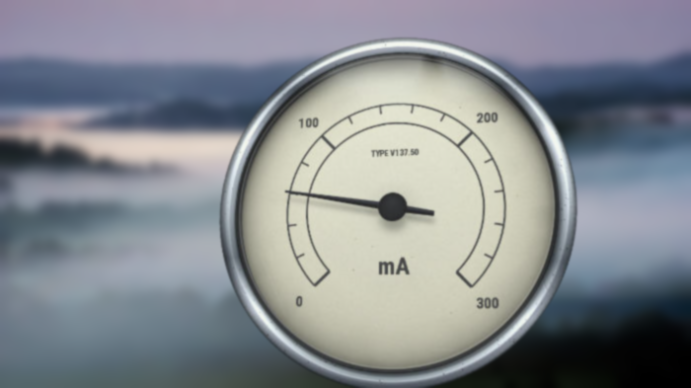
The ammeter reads mA 60
